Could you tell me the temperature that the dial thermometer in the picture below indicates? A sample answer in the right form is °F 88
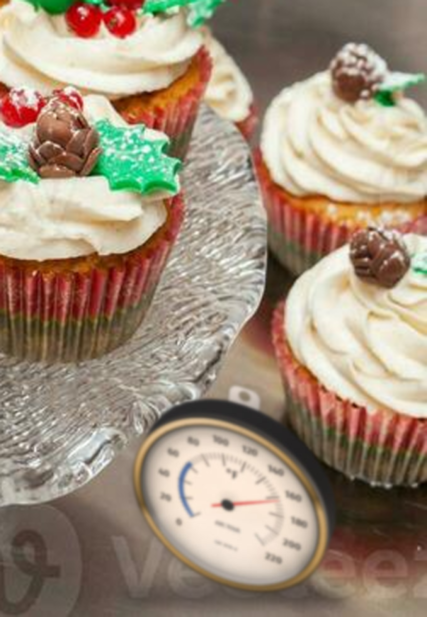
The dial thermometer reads °F 160
